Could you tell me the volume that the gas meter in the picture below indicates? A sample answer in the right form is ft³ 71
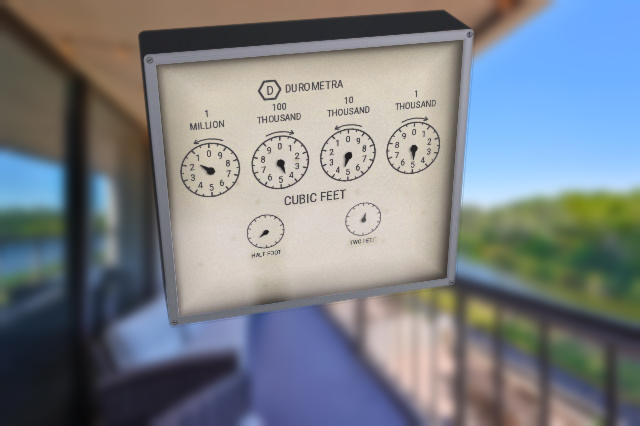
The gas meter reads ft³ 144500
